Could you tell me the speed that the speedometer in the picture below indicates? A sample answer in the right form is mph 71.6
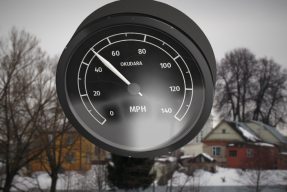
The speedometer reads mph 50
